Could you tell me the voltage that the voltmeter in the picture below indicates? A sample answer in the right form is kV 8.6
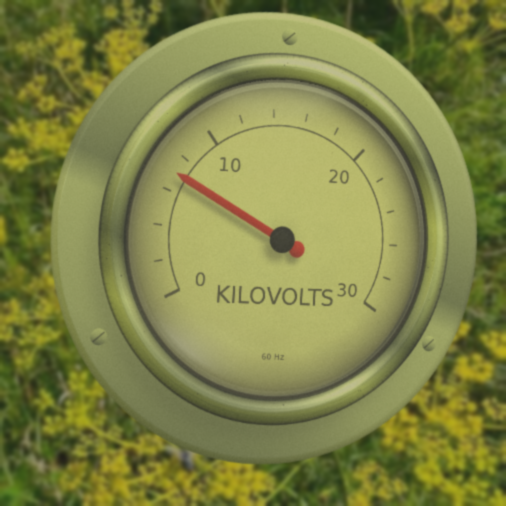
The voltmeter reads kV 7
